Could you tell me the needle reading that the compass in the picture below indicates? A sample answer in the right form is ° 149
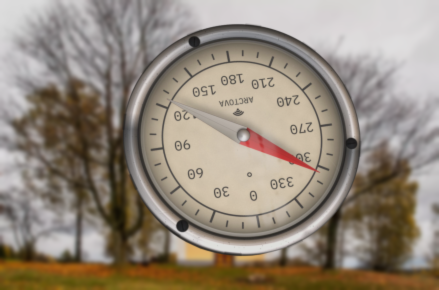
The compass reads ° 305
